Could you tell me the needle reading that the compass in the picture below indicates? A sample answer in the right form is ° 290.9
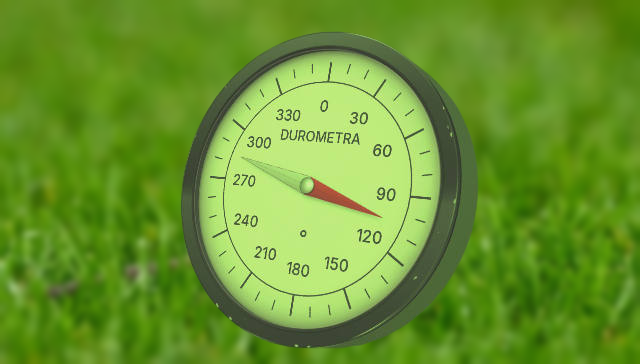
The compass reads ° 105
